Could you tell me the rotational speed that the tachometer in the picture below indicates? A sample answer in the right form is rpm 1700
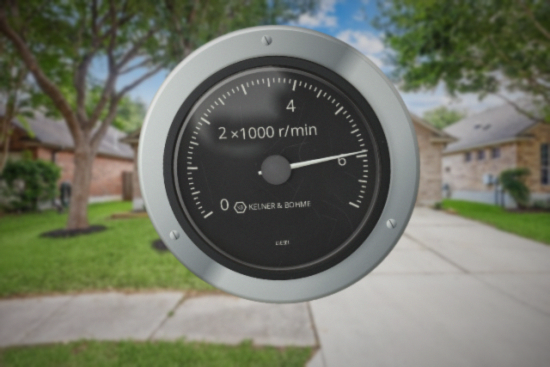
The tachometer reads rpm 5900
